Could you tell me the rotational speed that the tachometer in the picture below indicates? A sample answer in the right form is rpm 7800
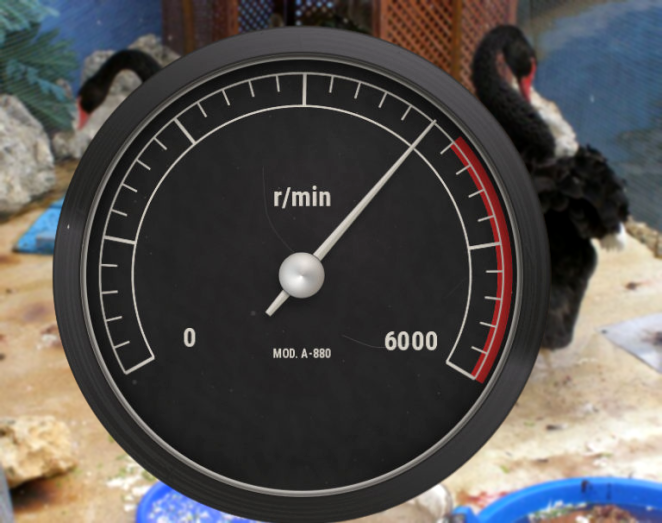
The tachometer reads rpm 4000
